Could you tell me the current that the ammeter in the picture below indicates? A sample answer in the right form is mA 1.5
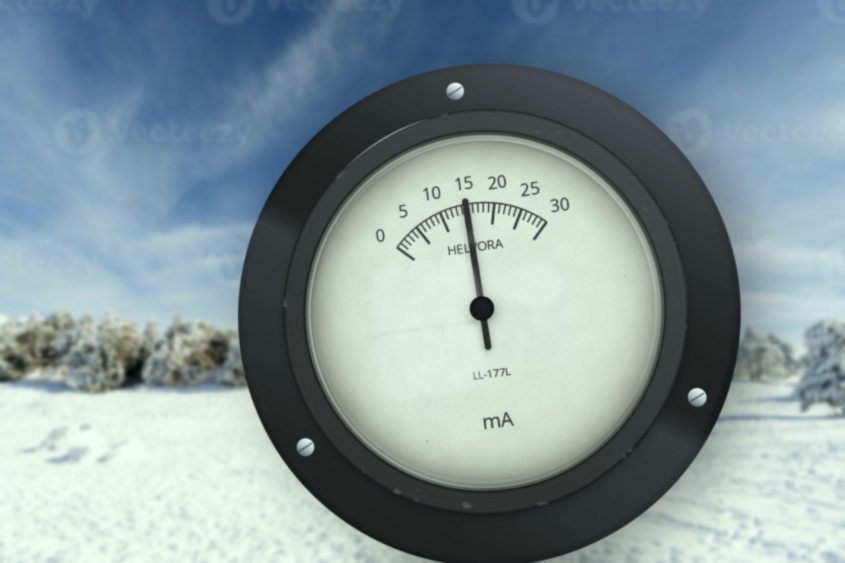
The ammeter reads mA 15
